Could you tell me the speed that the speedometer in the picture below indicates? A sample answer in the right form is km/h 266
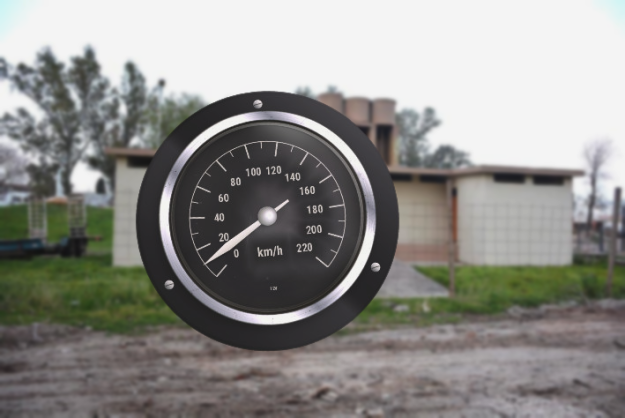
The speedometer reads km/h 10
